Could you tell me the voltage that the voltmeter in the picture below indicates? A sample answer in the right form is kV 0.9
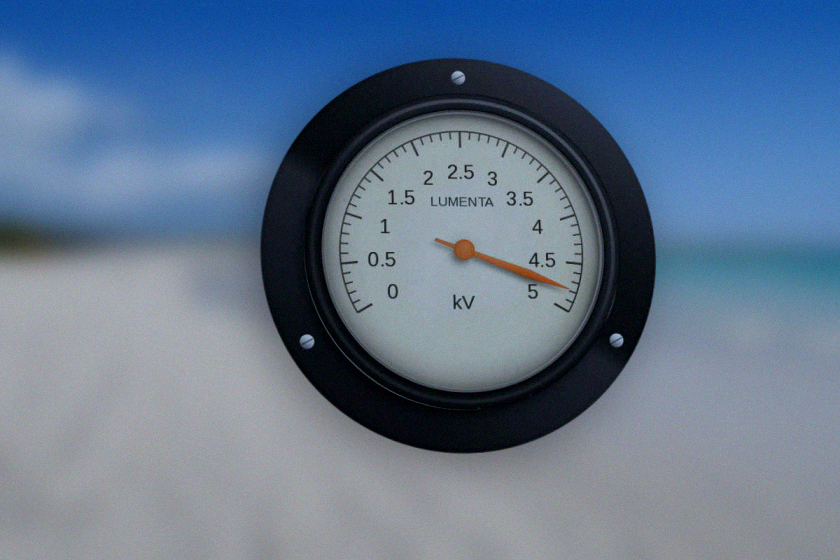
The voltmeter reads kV 4.8
